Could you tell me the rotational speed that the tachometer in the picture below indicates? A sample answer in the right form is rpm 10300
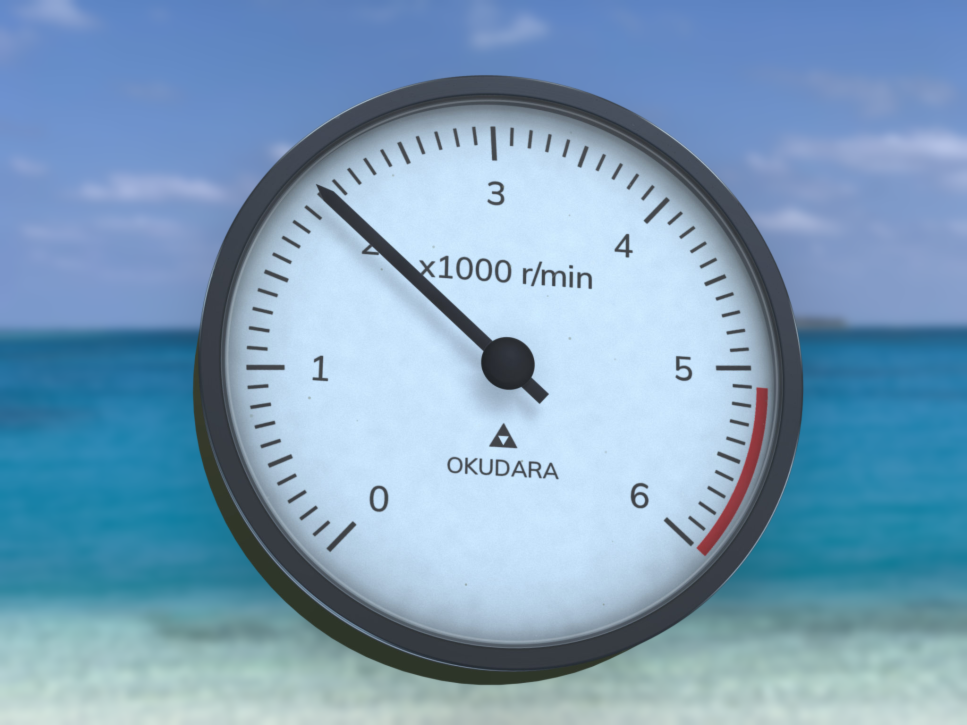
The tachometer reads rpm 2000
